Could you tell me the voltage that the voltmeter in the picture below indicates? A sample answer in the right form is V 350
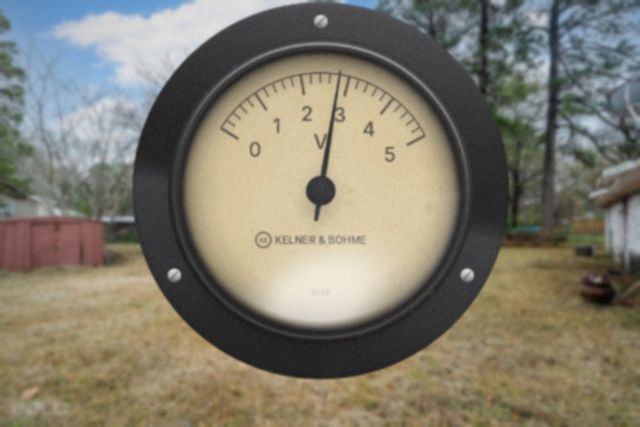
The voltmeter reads V 2.8
